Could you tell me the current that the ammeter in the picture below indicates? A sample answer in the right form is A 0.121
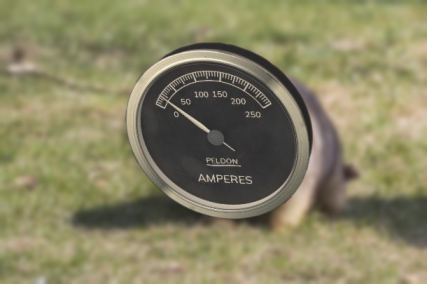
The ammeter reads A 25
